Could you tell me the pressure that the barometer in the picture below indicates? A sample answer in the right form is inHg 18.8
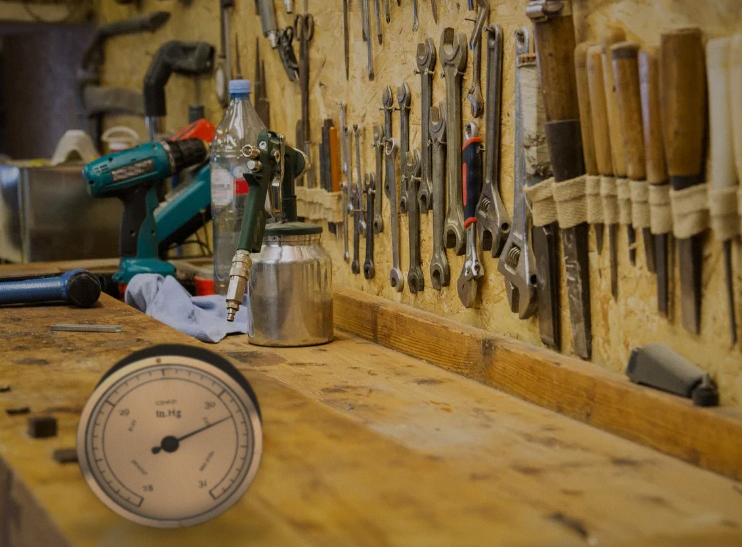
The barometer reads inHg 30.2
